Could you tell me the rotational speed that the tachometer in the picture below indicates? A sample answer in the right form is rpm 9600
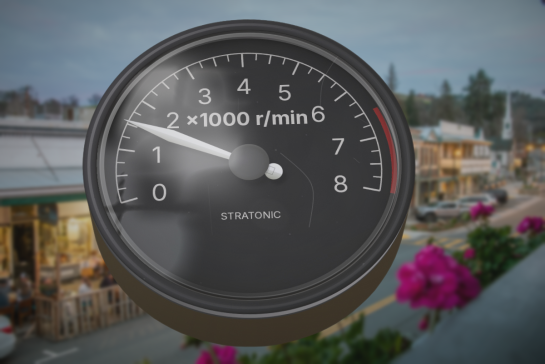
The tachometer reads rpm 1500
